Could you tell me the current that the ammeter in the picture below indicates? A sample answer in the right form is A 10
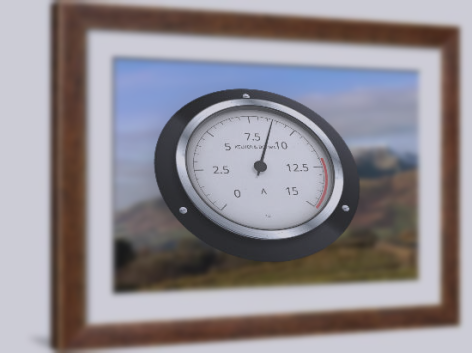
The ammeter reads A 8.75
